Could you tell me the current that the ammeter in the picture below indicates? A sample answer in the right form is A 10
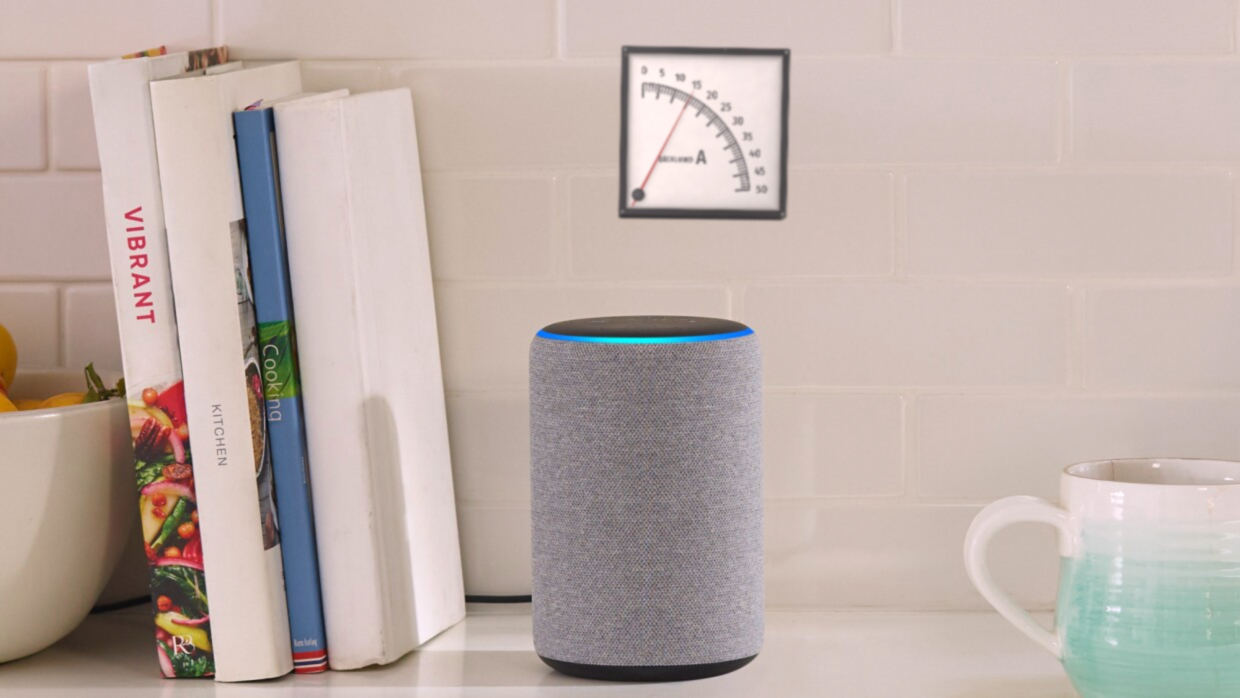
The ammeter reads A 15
